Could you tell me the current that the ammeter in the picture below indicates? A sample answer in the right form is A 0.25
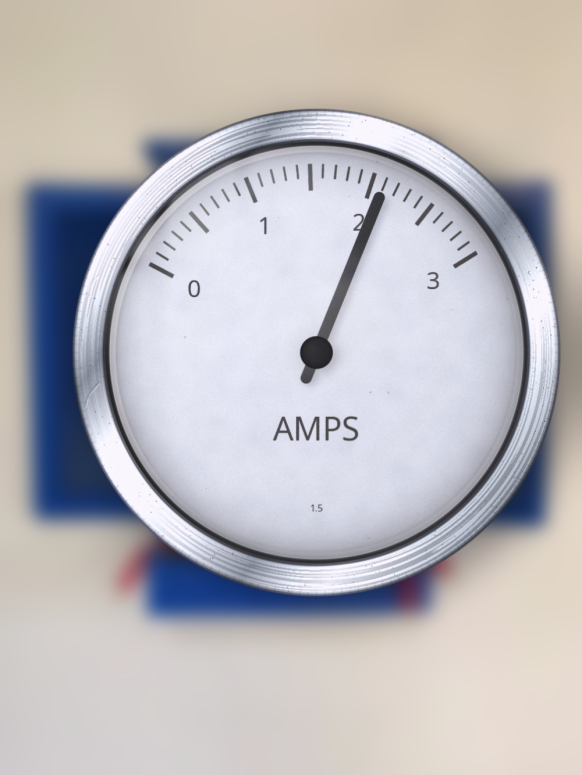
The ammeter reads A 2.1
